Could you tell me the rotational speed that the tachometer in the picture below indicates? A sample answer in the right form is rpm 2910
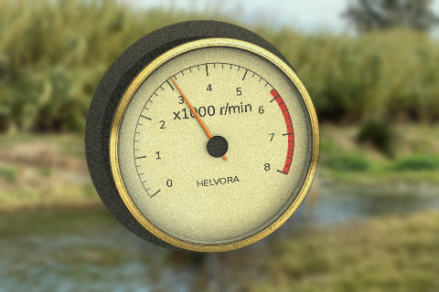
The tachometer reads rpm 3100
